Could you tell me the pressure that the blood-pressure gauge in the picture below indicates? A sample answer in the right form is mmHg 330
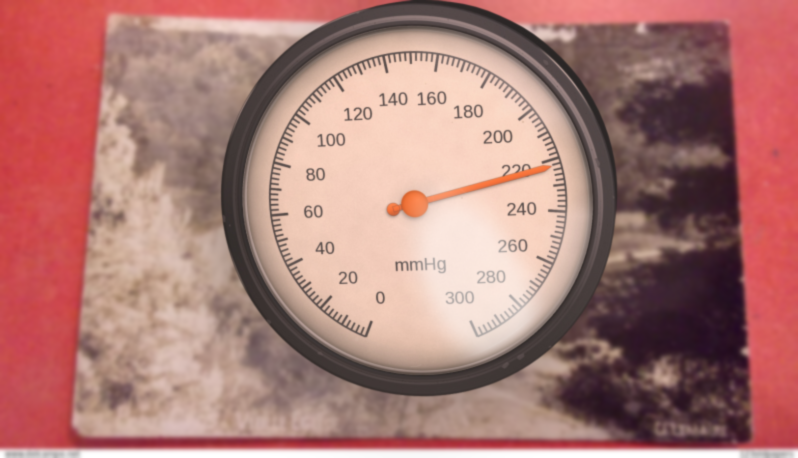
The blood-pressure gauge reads mmHg 222
